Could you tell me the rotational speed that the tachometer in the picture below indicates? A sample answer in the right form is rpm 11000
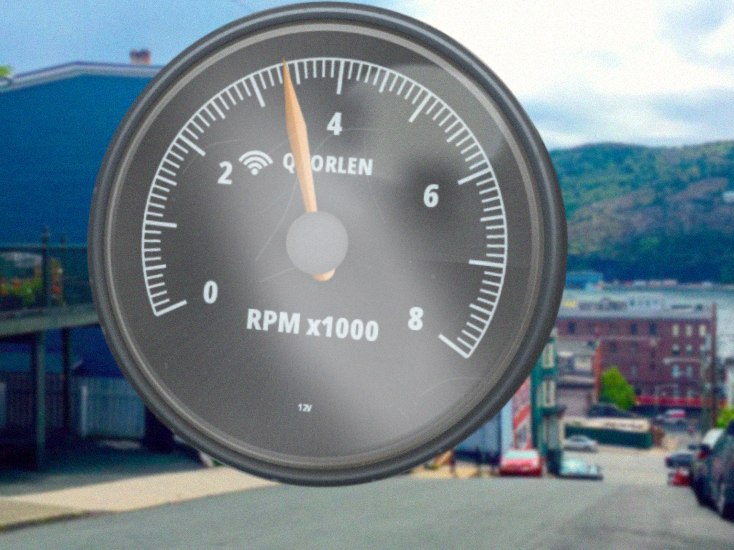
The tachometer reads rpm 3400
